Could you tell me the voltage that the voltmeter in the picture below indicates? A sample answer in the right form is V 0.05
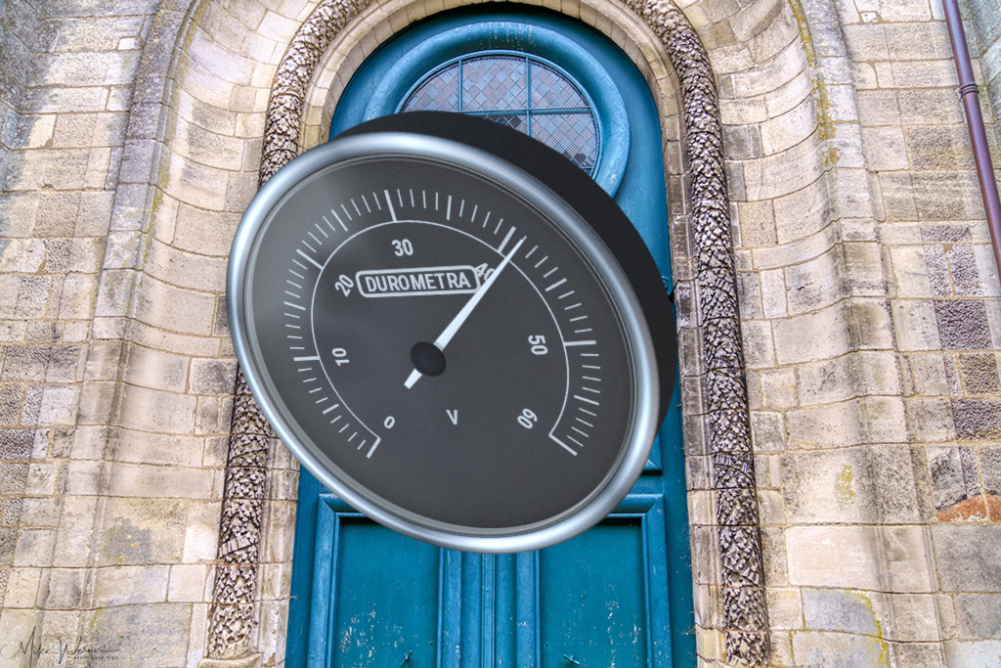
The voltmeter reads V 41
